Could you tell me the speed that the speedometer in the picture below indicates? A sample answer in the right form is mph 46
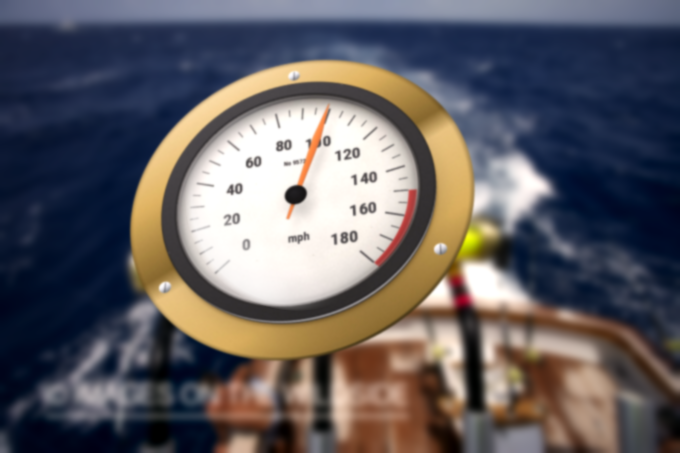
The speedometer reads mph 100
